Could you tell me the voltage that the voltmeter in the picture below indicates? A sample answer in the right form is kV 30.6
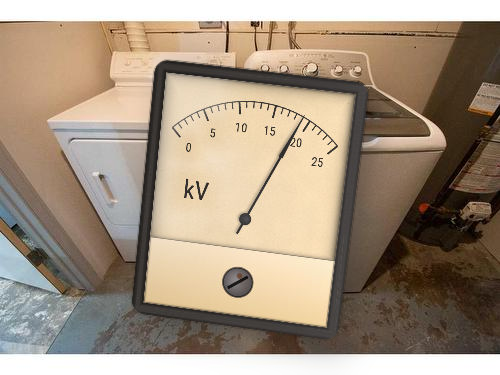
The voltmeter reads kV 19
